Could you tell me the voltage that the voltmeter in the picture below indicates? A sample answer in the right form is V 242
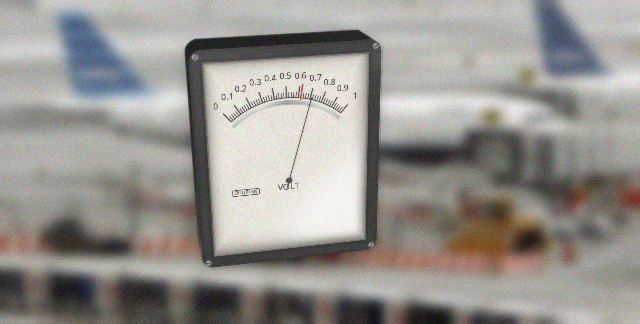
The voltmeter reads V 0.7
